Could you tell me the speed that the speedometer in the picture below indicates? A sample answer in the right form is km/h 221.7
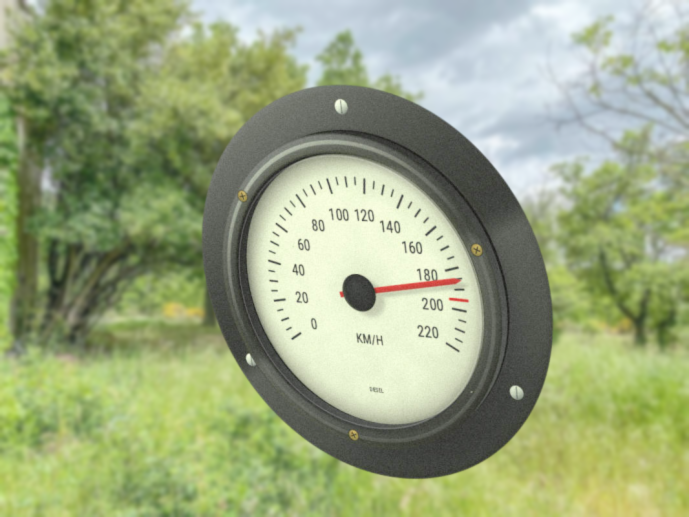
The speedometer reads km/h 185
